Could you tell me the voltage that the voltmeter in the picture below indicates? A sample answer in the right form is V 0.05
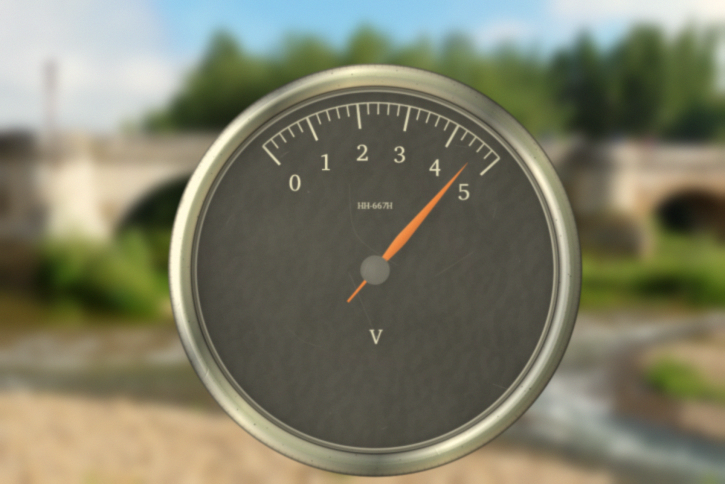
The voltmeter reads V 4.6
